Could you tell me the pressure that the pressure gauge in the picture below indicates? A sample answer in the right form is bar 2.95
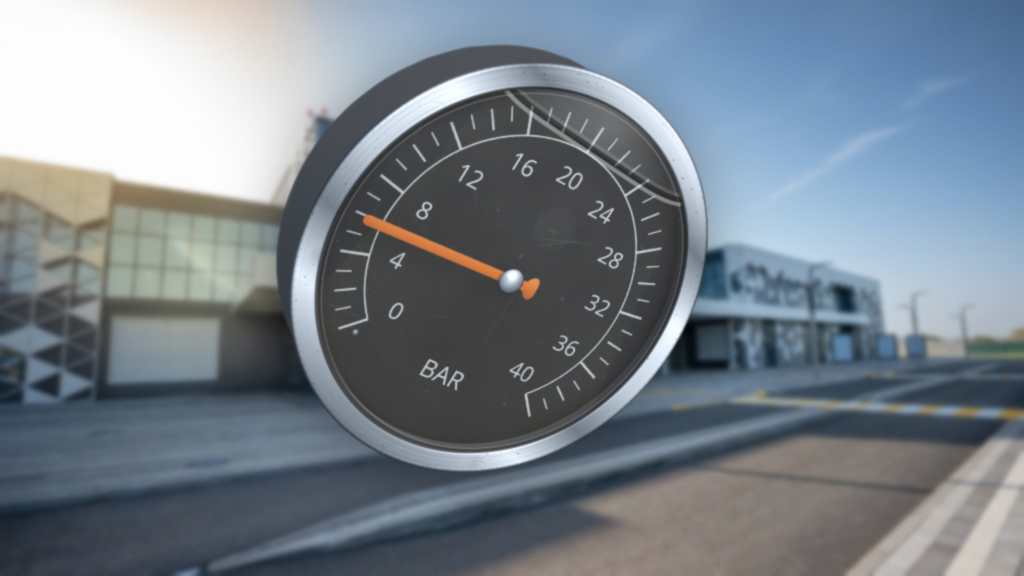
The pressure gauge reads bar 6
